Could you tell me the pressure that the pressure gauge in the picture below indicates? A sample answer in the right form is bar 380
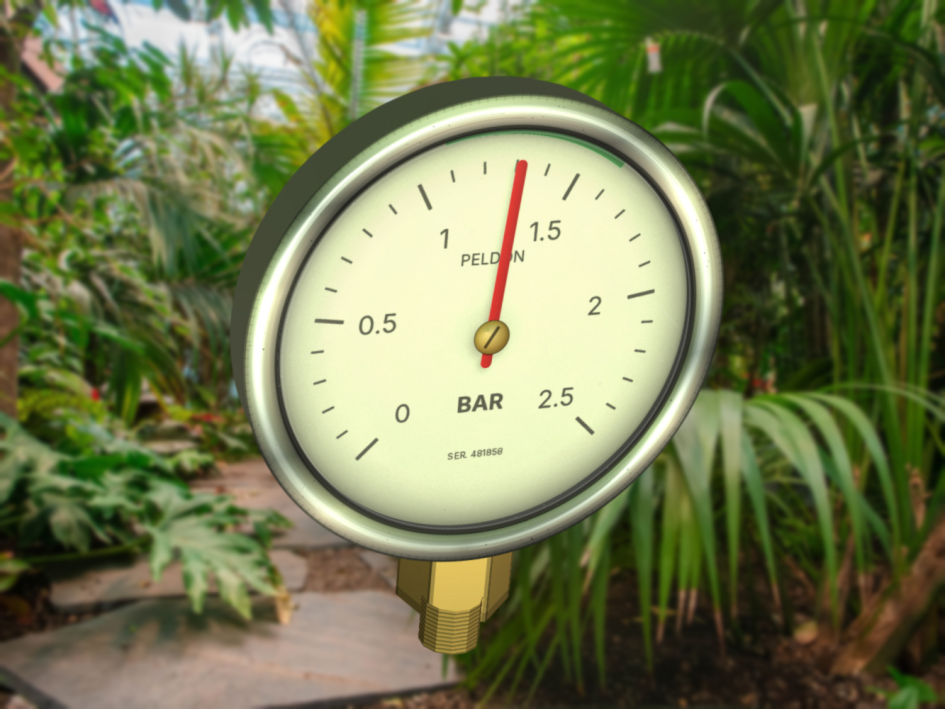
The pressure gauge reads bar 1.3
